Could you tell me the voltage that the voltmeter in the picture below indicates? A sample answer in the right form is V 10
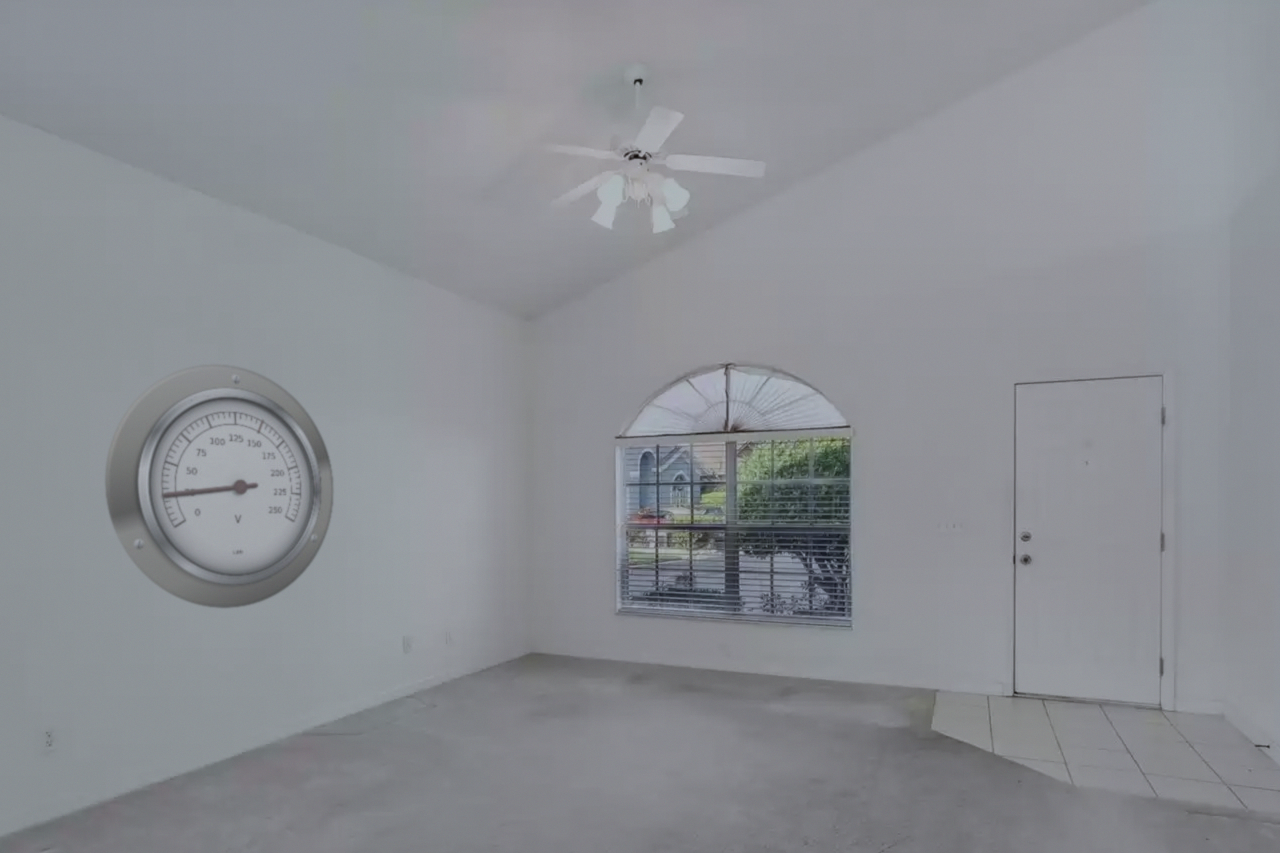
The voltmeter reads V 25
